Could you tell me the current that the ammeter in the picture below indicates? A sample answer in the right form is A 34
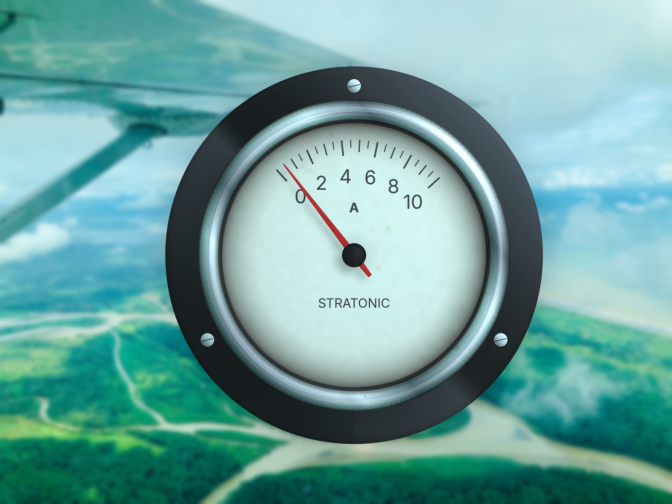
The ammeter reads A 0.5
